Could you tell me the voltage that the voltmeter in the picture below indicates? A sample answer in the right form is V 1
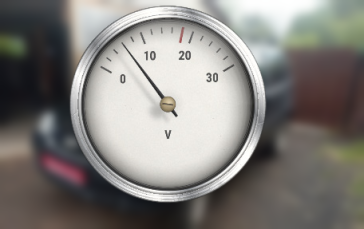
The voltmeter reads V 6
